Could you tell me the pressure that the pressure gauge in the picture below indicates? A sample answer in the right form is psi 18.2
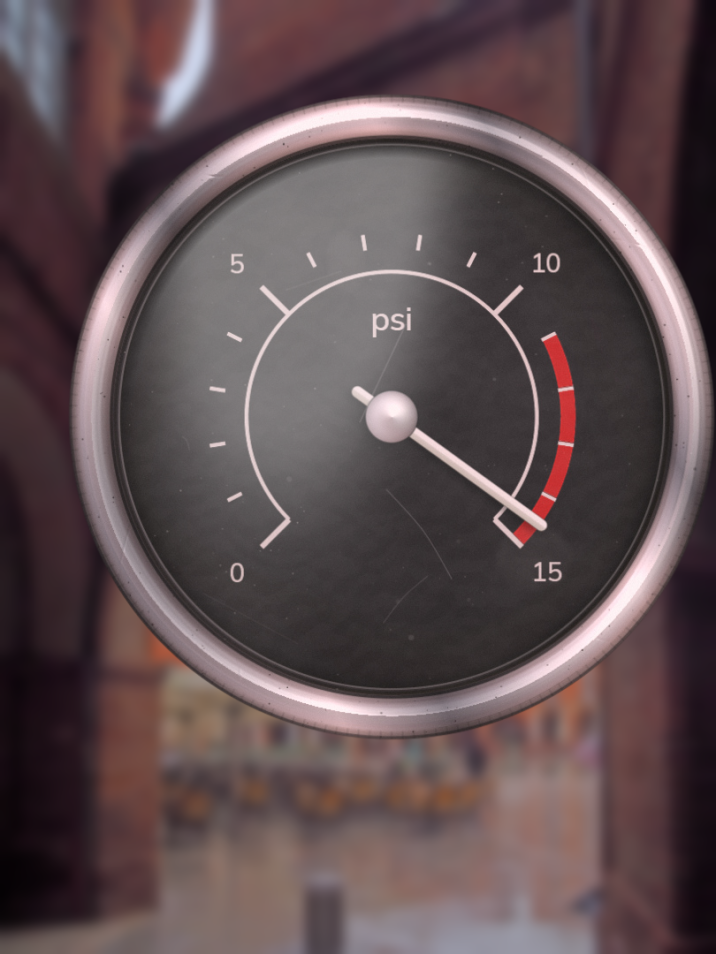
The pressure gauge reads psi 14.5
